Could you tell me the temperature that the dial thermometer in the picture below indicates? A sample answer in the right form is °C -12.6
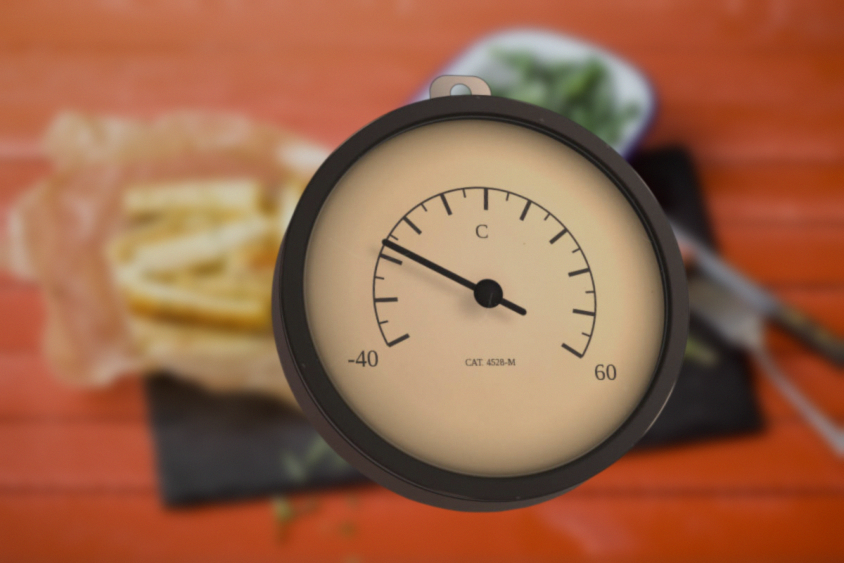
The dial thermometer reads °C -17.5
